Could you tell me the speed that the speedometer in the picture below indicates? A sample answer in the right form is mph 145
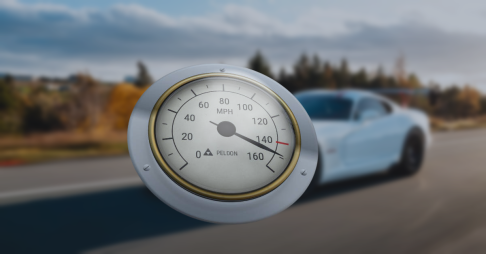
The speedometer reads mph 150
